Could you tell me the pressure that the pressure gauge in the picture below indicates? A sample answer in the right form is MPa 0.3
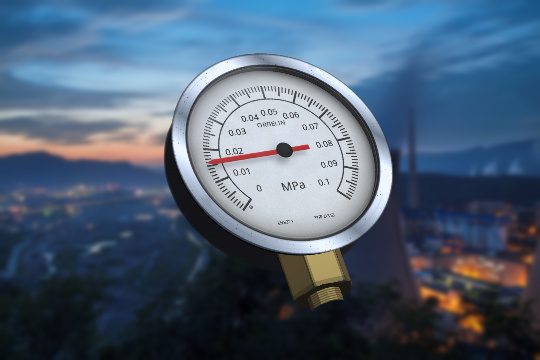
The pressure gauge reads MPa 0.015
